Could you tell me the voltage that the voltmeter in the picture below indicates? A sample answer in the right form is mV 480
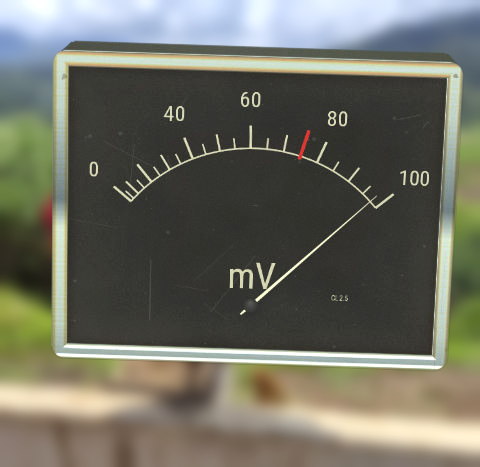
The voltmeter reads mV 97.5
